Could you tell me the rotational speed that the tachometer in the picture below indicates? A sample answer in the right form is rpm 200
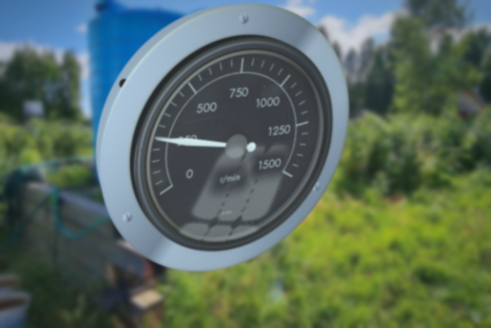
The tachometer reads rpm 250
